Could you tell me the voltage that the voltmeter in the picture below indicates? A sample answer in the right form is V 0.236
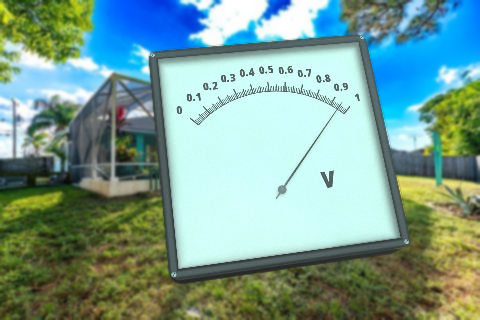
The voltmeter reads V 0.95
